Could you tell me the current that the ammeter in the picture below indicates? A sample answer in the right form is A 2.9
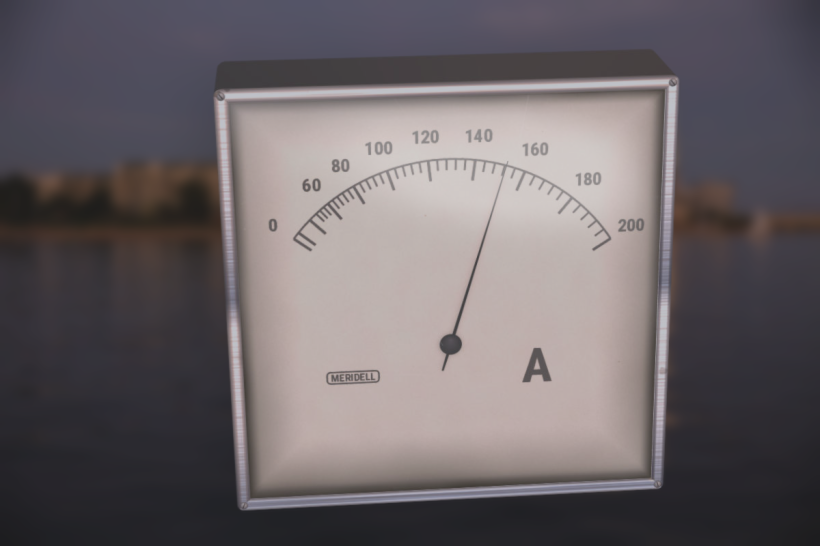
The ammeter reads A 152
